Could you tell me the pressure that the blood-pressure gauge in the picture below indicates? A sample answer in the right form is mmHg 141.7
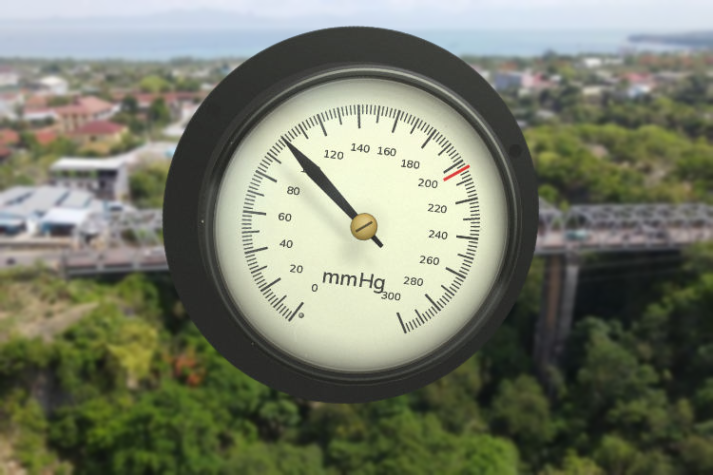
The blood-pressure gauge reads mmHg 100
